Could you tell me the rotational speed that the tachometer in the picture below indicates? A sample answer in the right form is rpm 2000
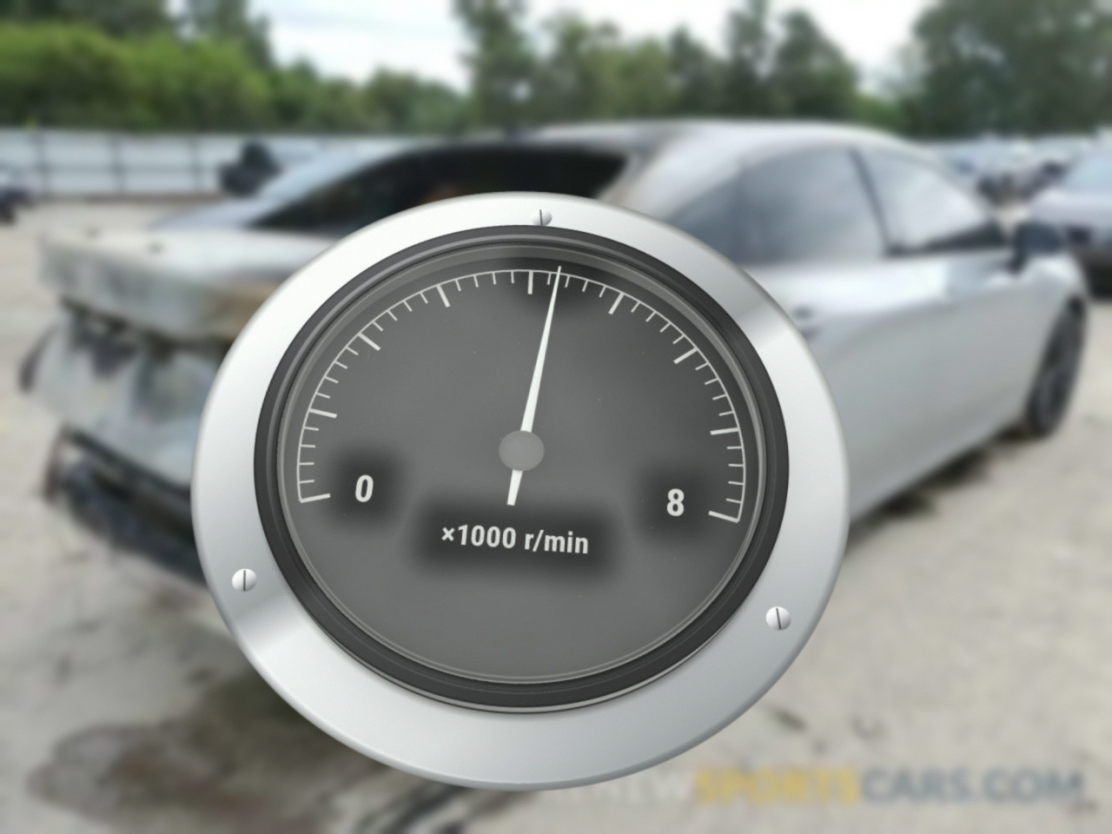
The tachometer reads rpm 4300
